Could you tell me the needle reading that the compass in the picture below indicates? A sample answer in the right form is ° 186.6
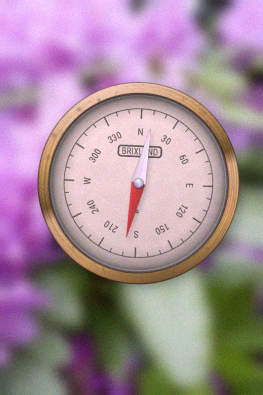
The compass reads ° 190
